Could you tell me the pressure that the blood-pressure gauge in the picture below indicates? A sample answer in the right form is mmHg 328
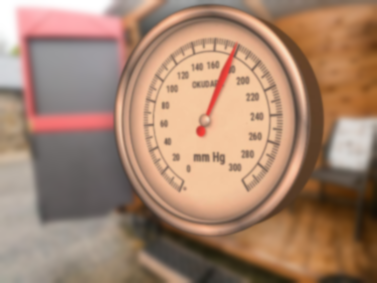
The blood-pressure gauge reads mmHg 180
